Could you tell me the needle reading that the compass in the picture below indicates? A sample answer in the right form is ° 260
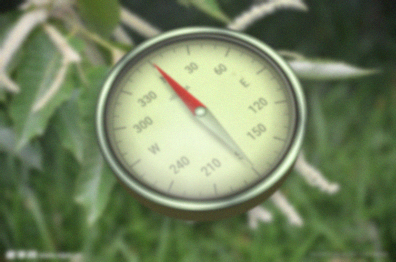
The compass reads ° 0
